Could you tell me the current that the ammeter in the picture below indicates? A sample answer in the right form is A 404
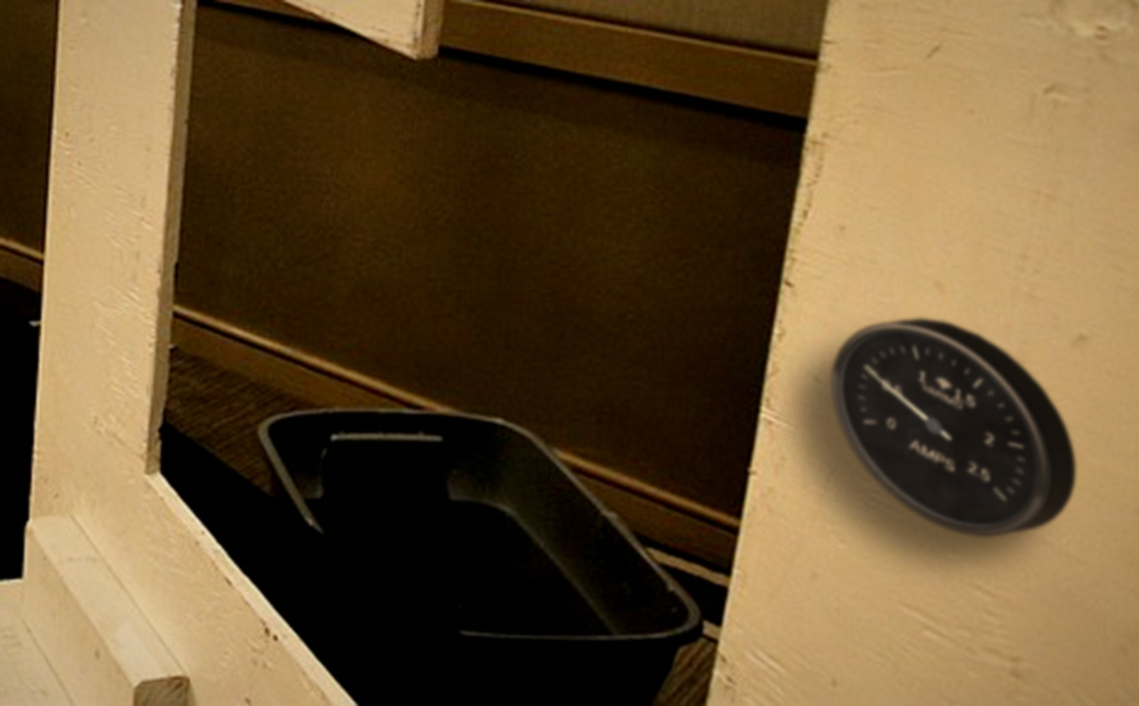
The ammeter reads A 0.5
